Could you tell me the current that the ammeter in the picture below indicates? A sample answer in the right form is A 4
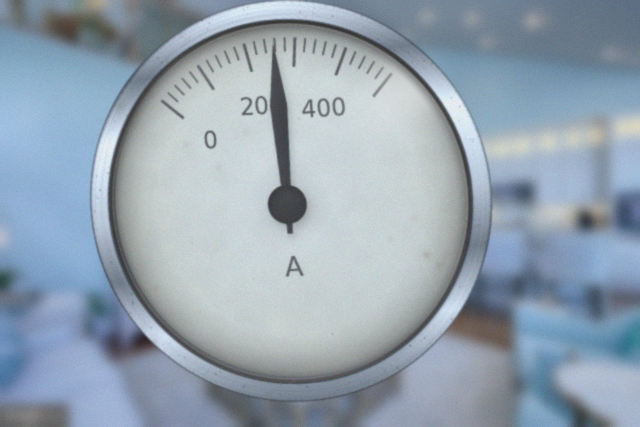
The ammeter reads A 260
